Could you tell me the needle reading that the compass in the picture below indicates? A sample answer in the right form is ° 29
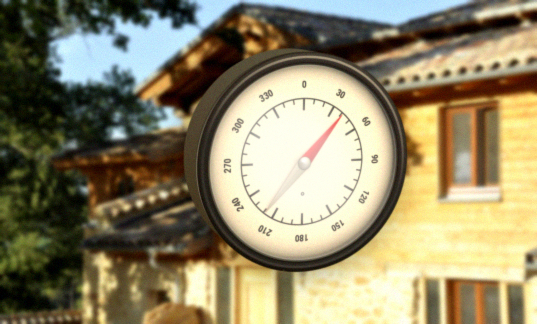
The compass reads ° 40
